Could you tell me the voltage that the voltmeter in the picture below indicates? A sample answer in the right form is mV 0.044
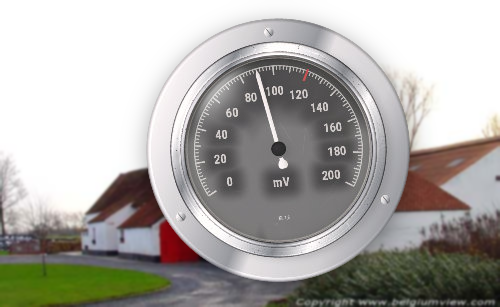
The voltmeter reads mV 90
